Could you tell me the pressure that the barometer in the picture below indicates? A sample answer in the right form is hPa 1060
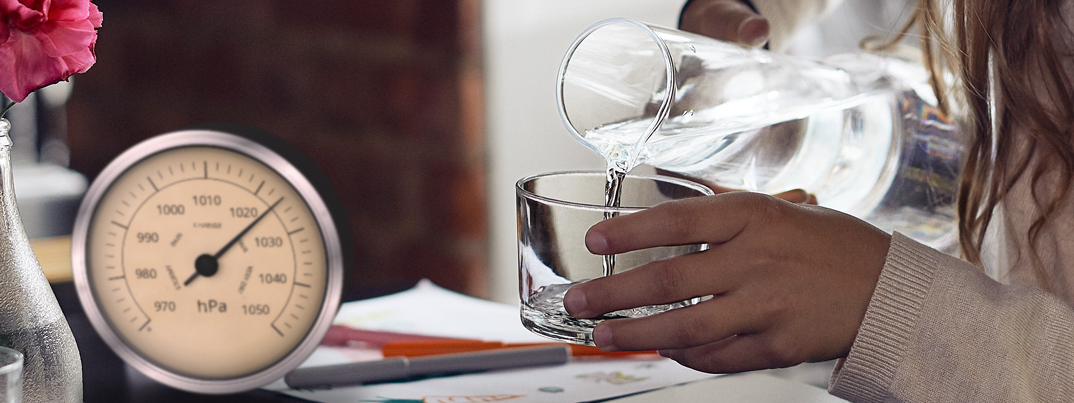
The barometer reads hPa 1024
